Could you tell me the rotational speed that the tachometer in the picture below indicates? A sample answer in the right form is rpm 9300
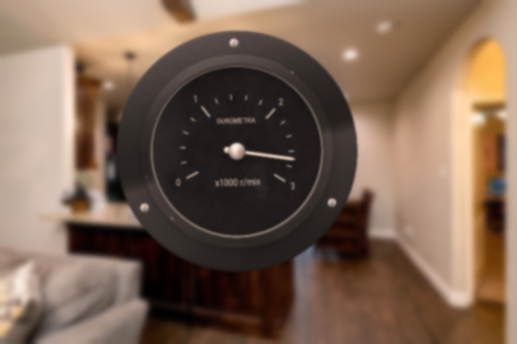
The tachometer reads rpm 2700
